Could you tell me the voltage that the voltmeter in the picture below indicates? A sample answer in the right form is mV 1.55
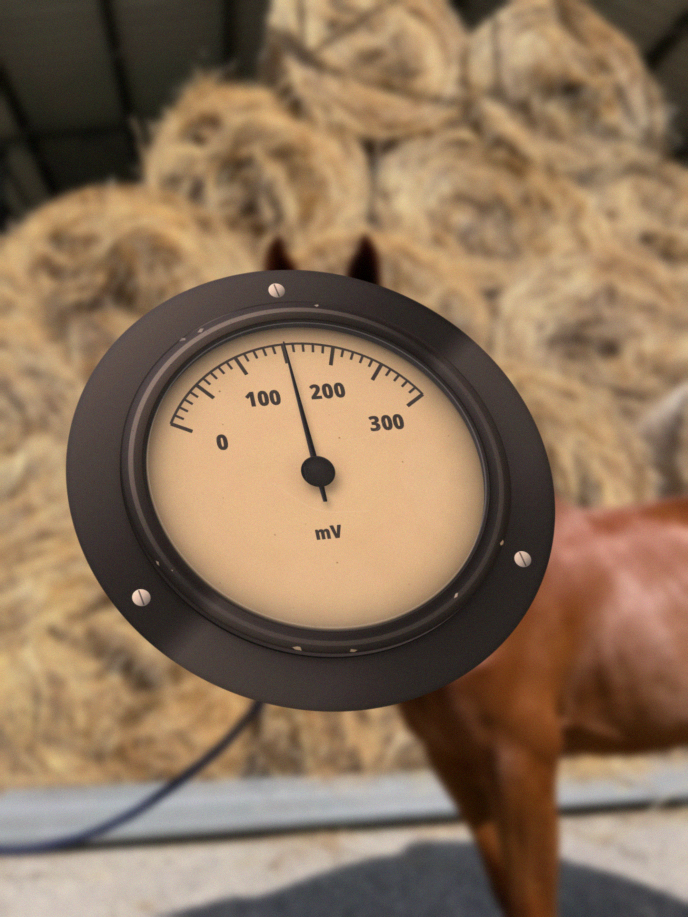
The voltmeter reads mV 150
